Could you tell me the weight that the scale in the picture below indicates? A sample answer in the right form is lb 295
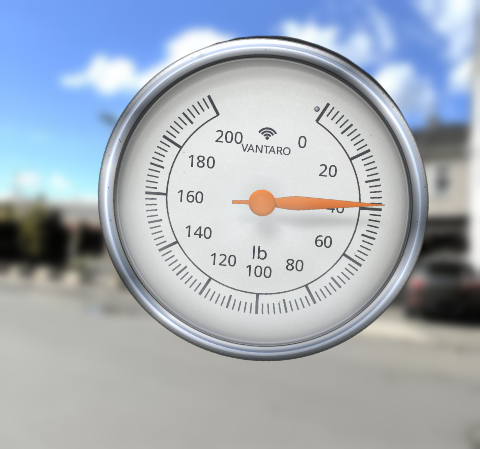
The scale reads lb 38
